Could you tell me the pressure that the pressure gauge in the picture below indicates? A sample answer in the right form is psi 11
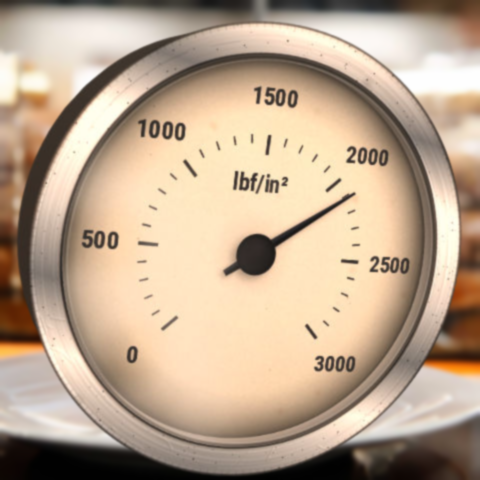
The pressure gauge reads psi 2100
